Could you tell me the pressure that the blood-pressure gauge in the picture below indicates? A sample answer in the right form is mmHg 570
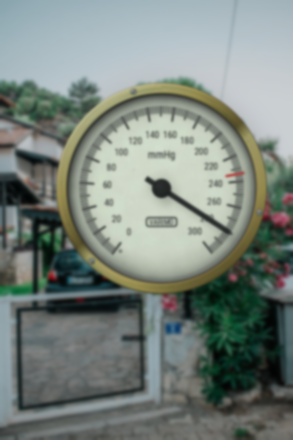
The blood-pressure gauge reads mmHg 280
